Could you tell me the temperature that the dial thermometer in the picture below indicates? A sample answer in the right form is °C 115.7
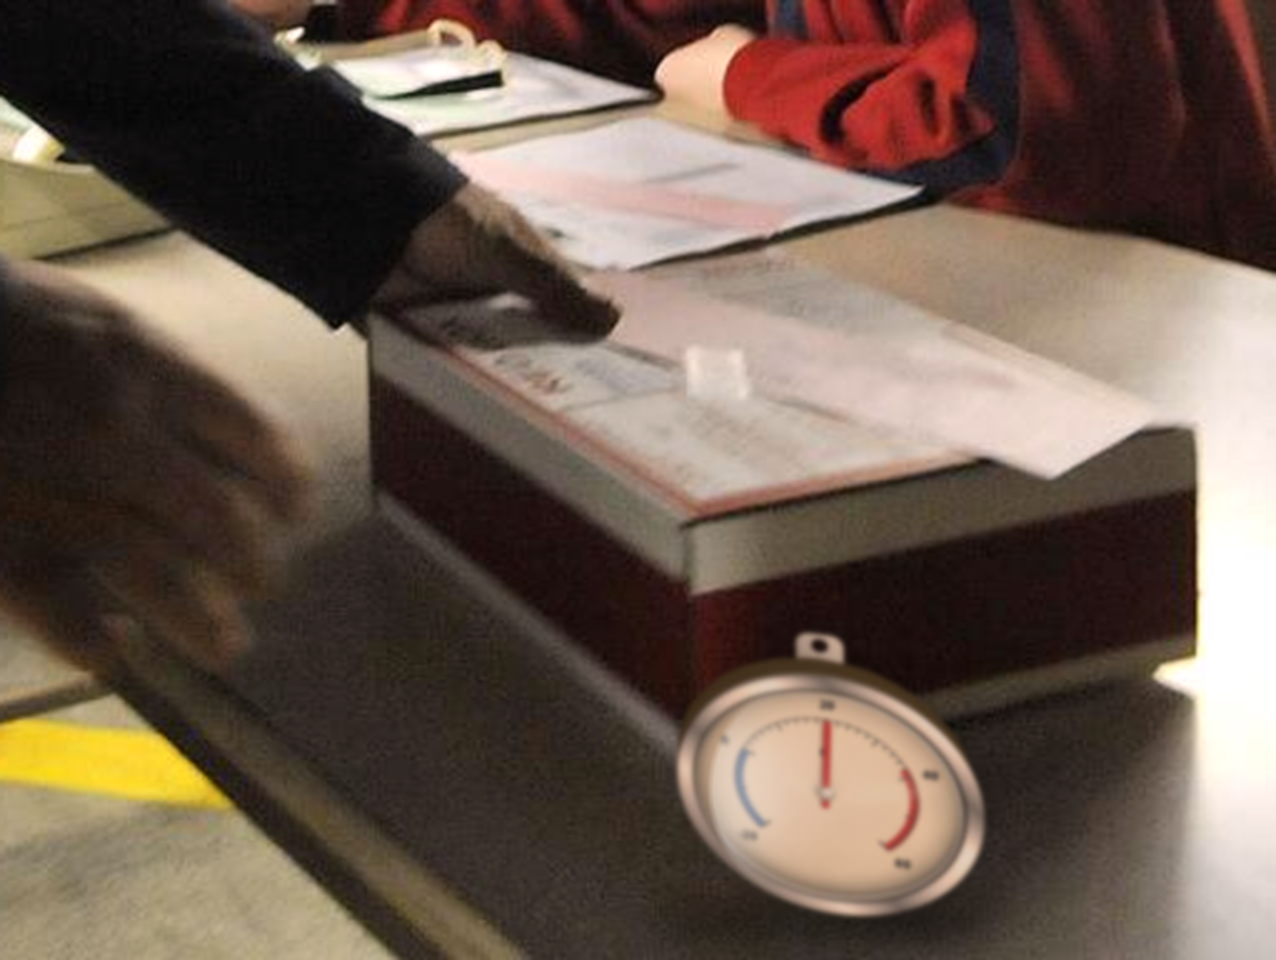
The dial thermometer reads °C 20
